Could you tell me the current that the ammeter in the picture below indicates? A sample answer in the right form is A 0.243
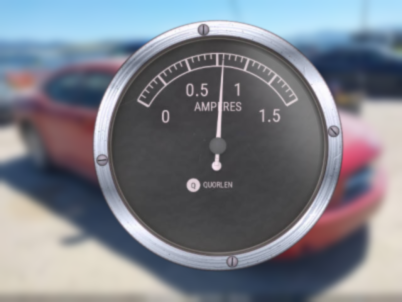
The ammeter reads A 0.8
